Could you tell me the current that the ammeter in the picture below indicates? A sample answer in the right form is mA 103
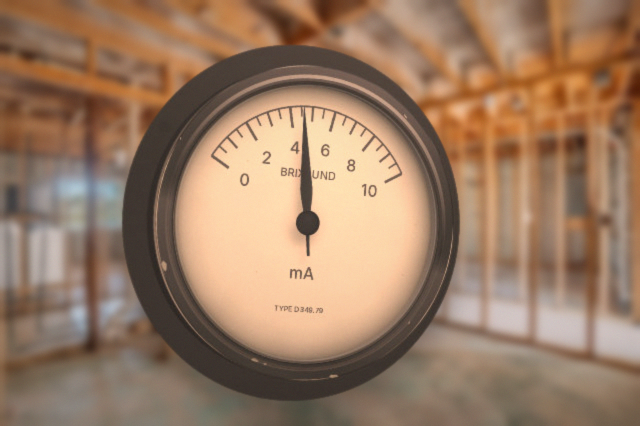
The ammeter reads mA 4.5
